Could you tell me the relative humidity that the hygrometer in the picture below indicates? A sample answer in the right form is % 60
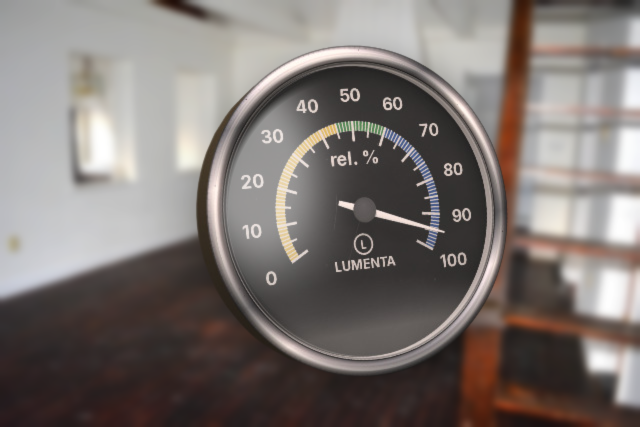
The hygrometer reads % 95
